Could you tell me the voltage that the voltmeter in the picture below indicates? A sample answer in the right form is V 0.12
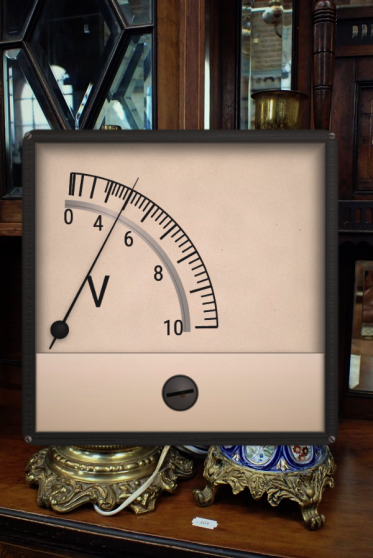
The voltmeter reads V 5
